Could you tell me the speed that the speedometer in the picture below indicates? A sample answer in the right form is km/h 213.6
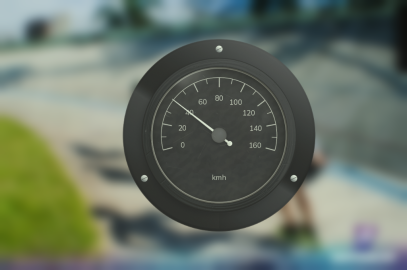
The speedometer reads km/h 40
